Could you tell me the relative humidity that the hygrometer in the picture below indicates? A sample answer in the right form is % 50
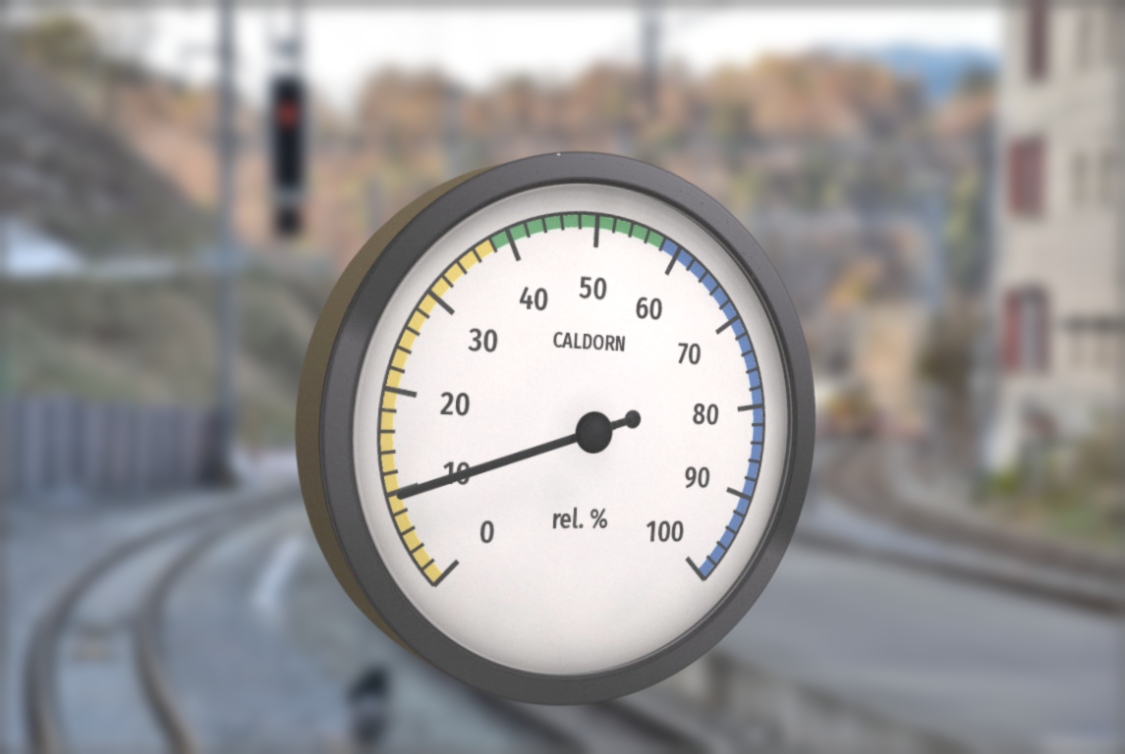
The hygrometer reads % 10
